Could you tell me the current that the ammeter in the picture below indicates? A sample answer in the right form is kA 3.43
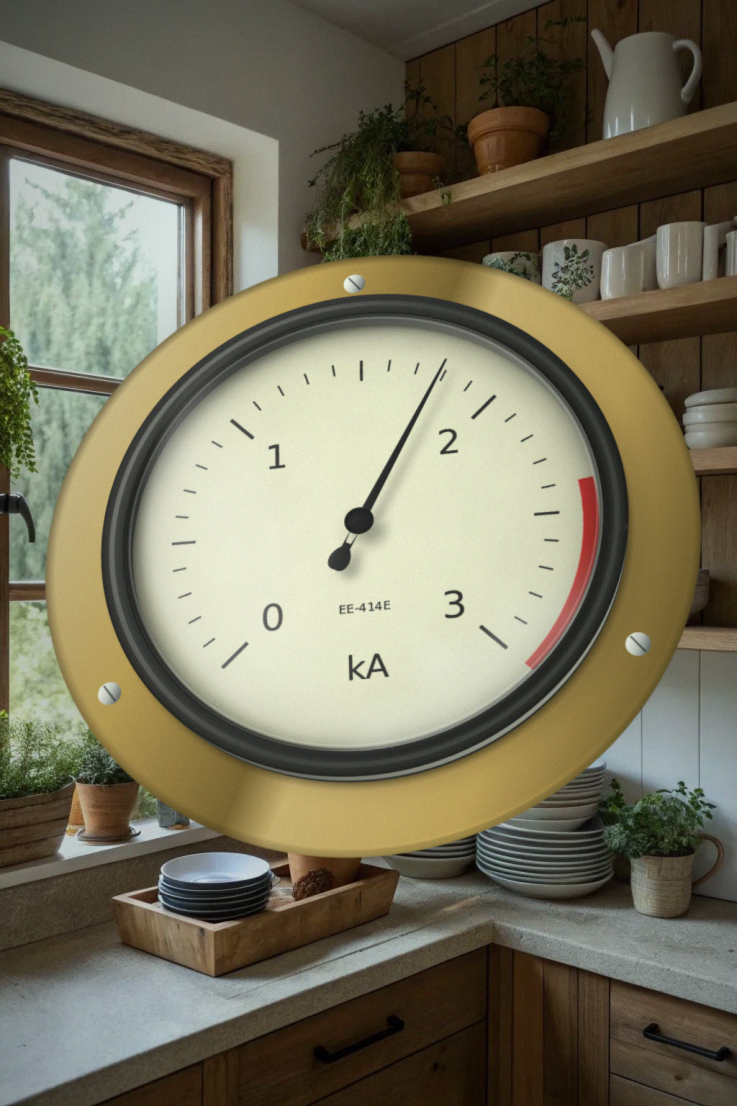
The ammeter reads kA 1.8
